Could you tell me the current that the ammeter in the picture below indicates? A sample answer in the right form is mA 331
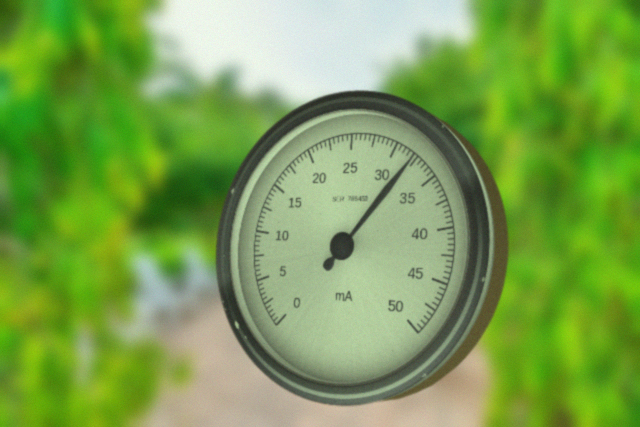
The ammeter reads mA 32.5
